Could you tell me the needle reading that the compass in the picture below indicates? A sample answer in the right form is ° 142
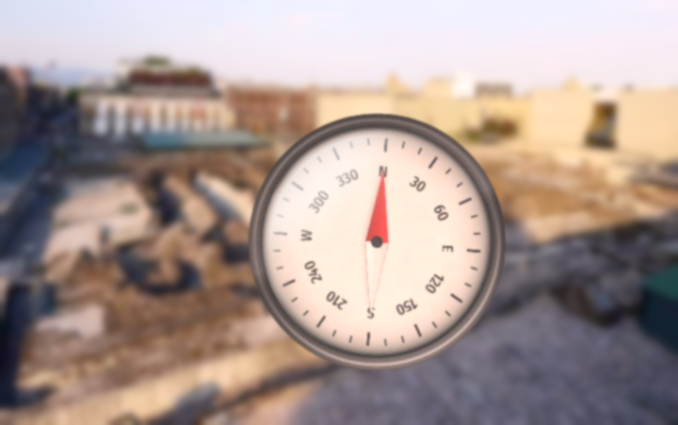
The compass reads ° 0
